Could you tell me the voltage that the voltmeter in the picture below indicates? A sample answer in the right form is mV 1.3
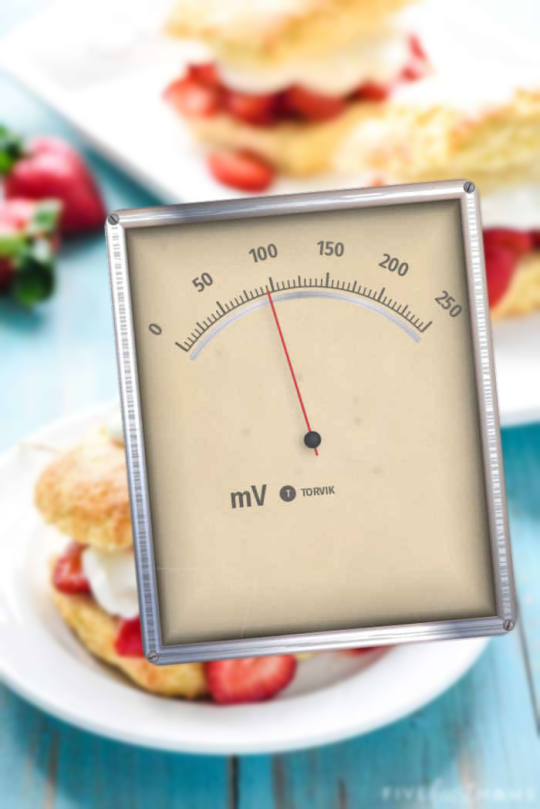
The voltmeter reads mV 95
